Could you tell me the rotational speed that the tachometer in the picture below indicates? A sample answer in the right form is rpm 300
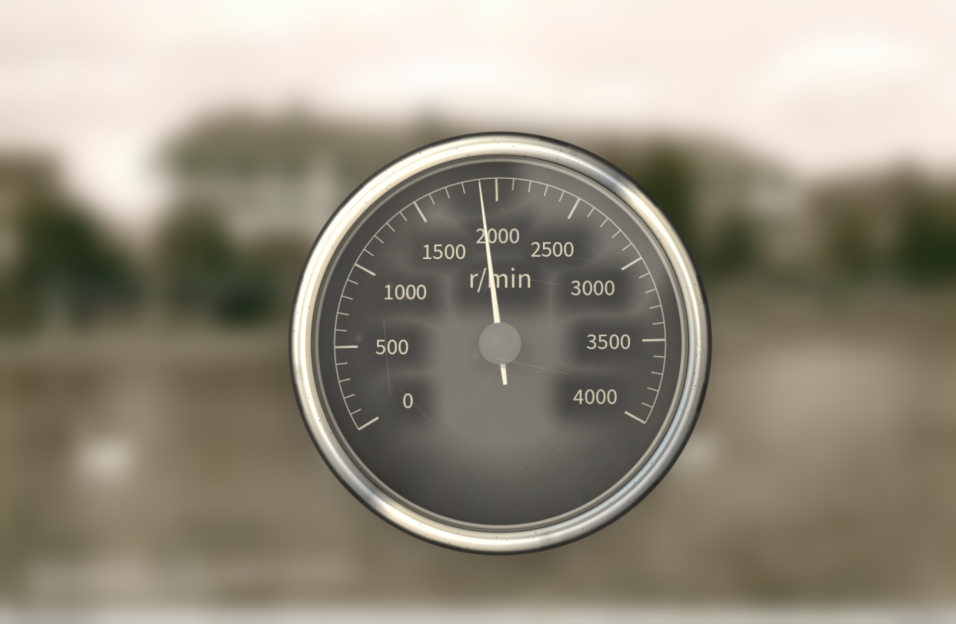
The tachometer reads rpm 1900
